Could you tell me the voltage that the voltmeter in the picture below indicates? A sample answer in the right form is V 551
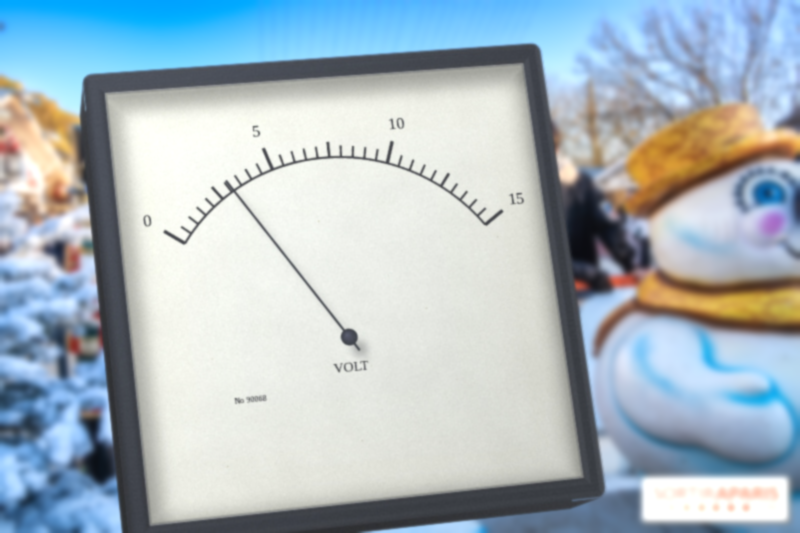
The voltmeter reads V 3
